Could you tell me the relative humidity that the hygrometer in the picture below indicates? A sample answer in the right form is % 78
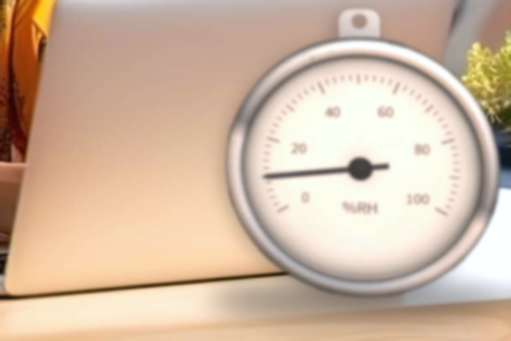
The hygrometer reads % 10
